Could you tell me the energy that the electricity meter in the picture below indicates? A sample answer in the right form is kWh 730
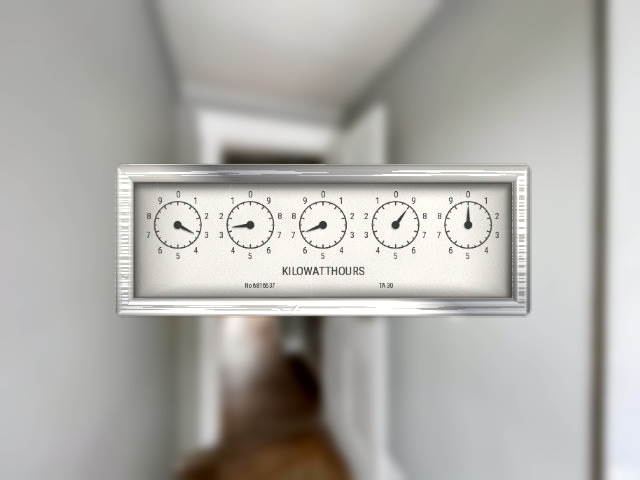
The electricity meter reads kWh 32690
